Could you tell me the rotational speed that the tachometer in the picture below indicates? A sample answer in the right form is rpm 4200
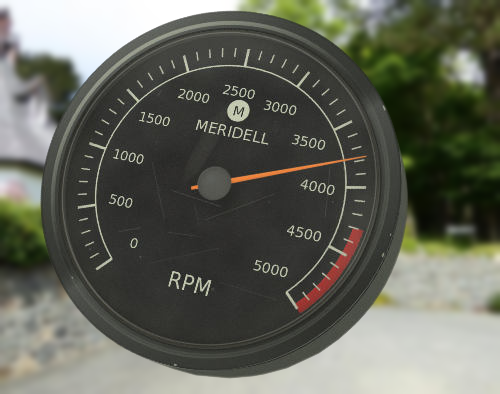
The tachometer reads rpm 3800
